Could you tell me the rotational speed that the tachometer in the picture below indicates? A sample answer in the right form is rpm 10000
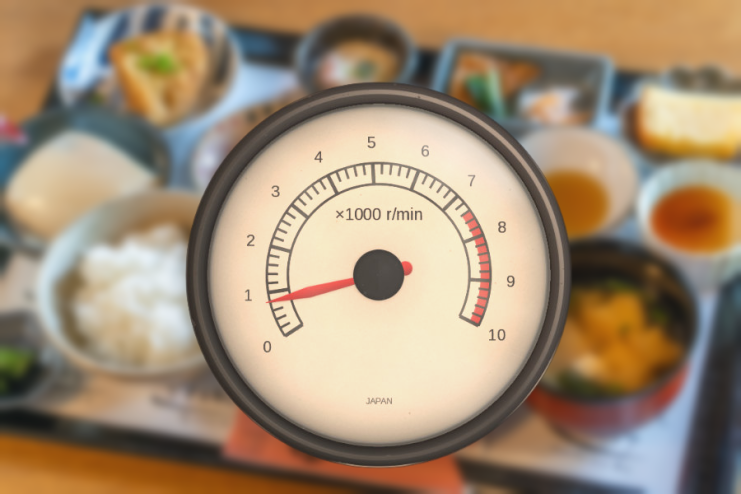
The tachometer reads rpm 800
